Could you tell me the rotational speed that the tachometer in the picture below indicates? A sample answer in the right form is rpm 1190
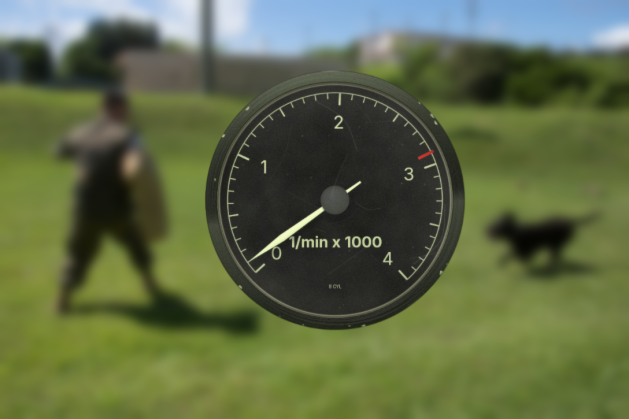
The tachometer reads rpm 100
